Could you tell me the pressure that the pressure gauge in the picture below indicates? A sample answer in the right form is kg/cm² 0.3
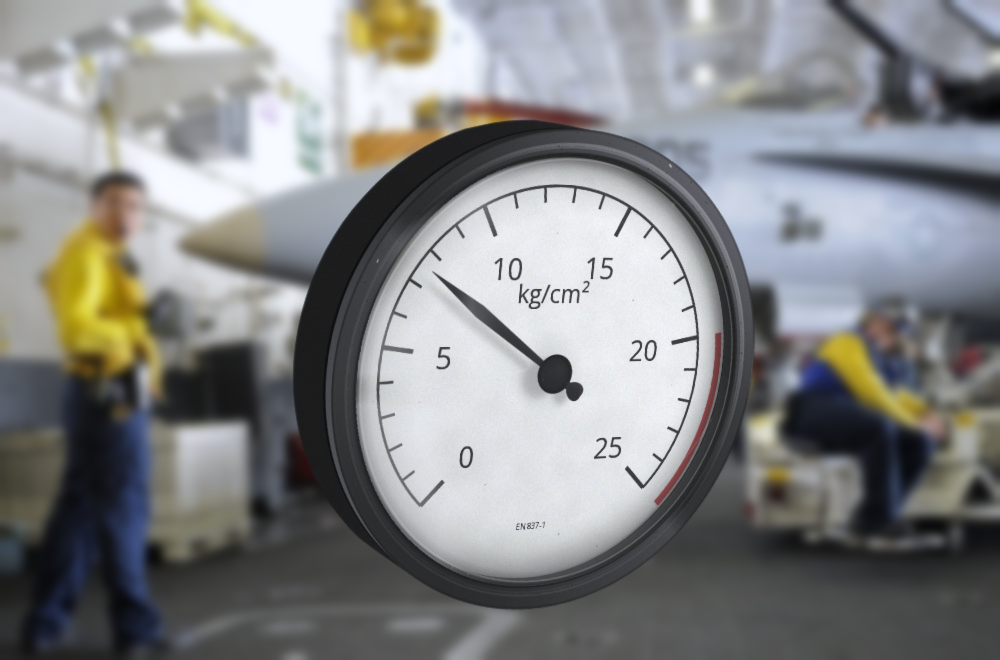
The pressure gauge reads kg/cm² 7.5
